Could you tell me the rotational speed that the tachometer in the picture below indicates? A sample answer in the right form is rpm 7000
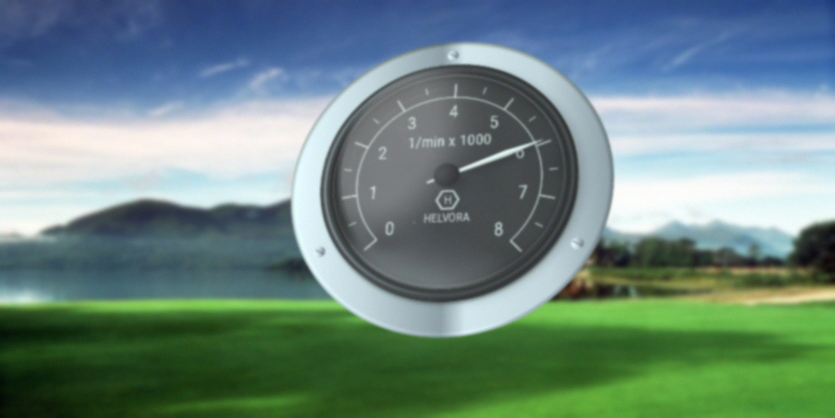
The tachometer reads rpm 6000
